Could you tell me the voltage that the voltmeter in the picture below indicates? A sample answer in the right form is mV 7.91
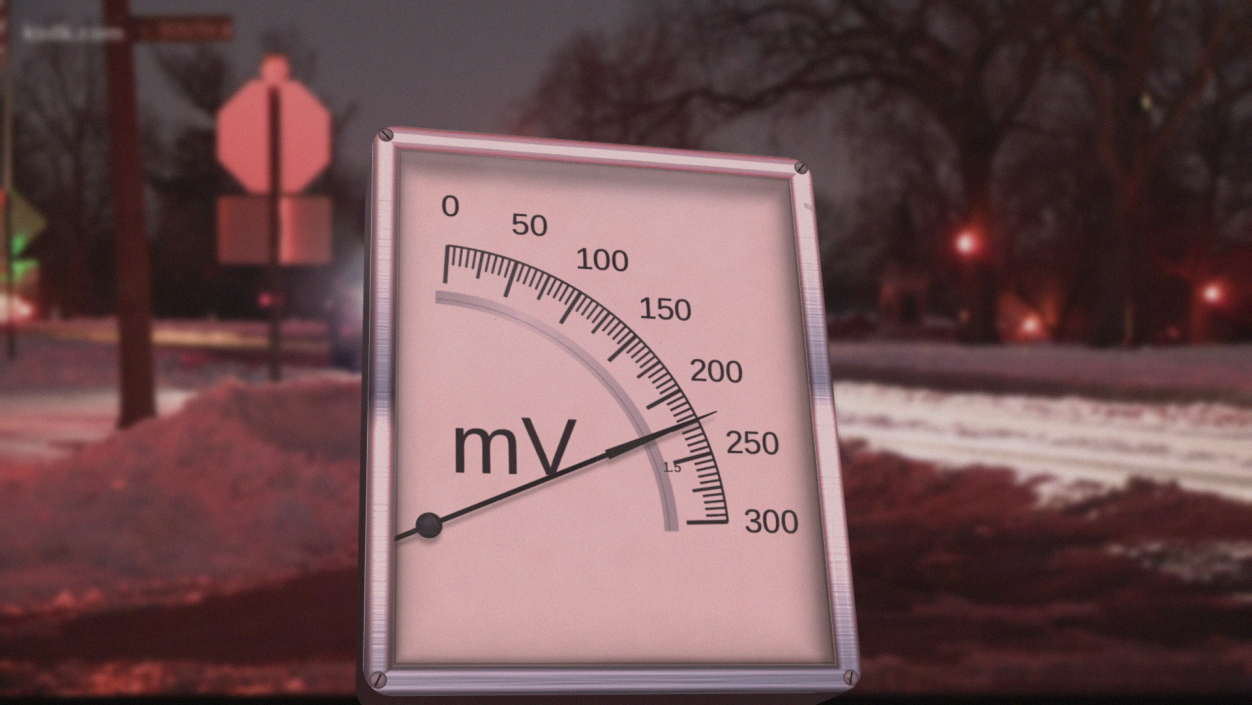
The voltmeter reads mV 225
